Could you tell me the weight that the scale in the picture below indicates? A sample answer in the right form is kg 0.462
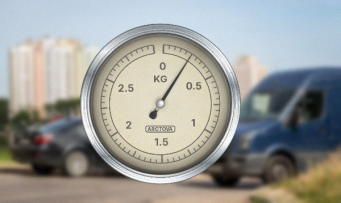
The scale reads kg 0.25
